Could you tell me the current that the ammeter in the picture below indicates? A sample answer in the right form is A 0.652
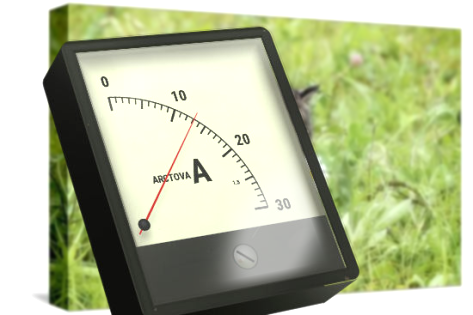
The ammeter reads A 13
